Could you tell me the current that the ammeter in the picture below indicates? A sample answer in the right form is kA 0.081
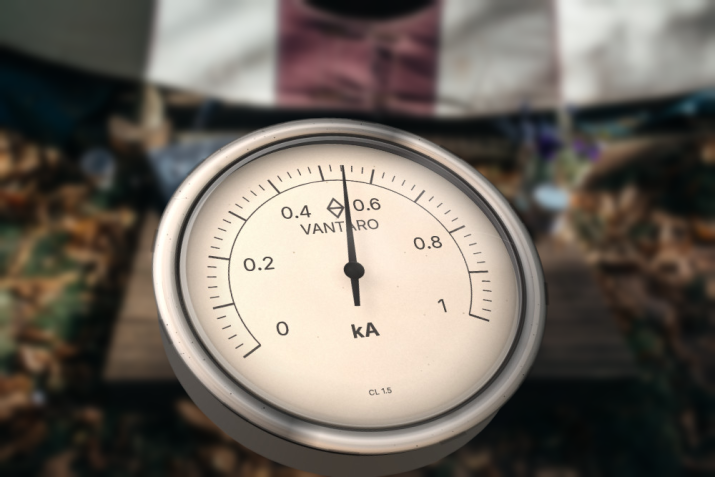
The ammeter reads kA 0.54
